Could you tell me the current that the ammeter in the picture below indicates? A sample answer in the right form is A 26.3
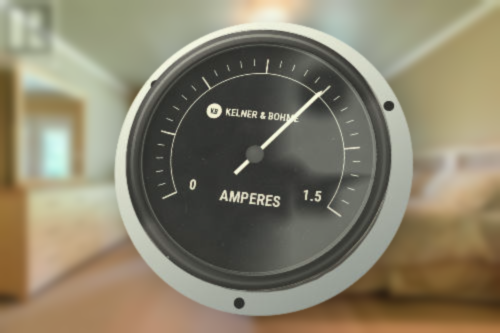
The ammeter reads A 1
